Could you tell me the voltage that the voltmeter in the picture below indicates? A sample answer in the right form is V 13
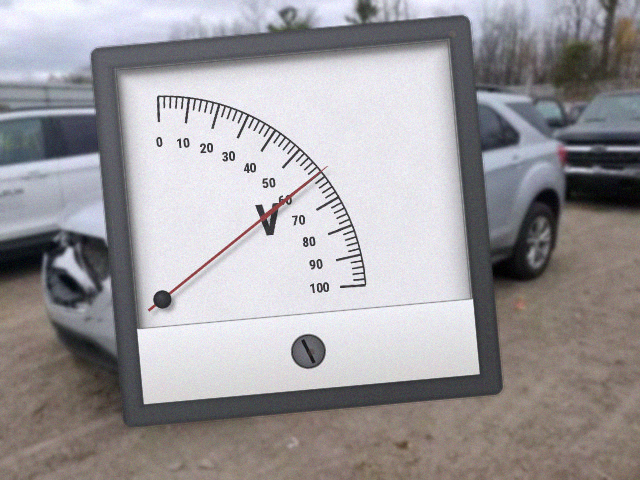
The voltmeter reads V 60
